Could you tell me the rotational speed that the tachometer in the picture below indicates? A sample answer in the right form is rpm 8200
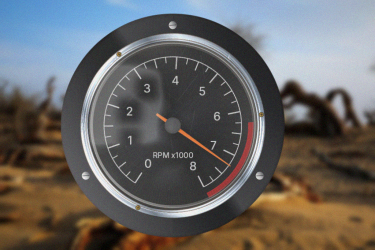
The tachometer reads rpm 7250
